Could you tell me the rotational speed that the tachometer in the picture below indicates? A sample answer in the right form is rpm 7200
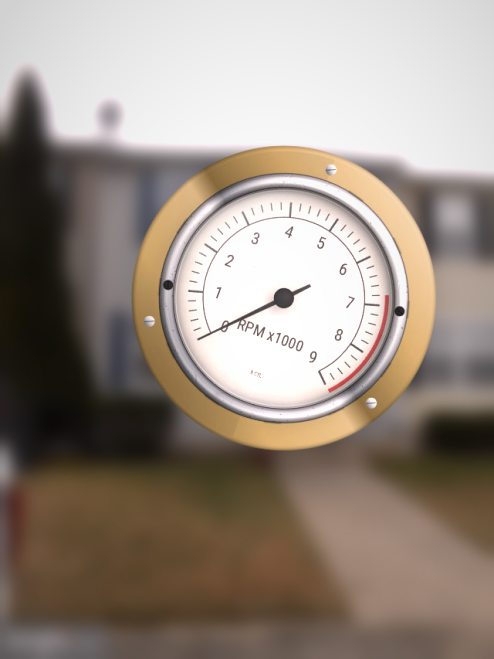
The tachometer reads rpm 0
